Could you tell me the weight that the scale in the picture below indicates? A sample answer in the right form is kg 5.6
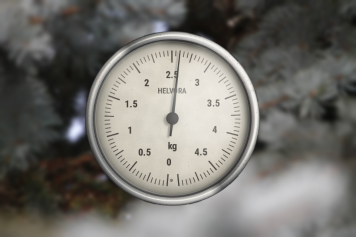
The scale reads kg 2.6
